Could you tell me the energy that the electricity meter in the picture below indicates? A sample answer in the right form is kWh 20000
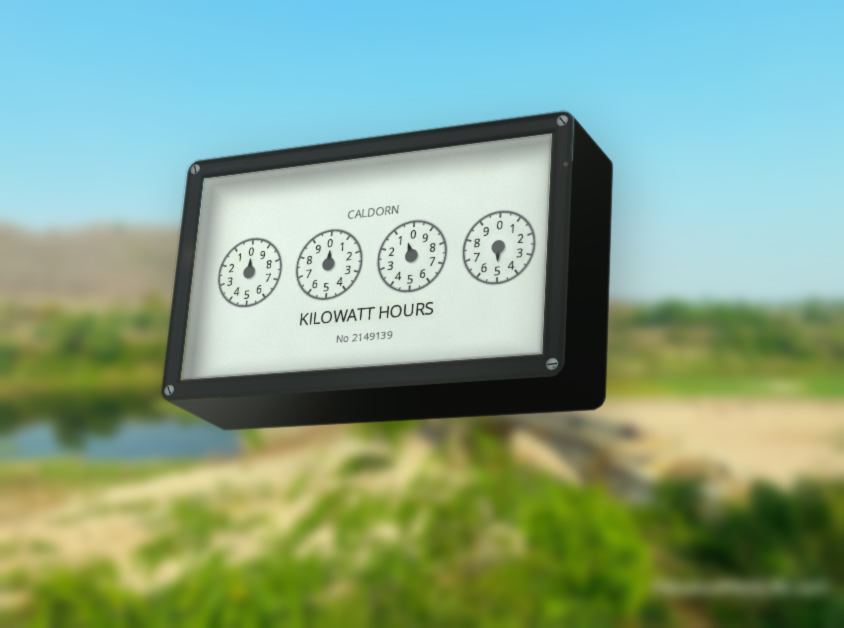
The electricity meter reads kWh 5
